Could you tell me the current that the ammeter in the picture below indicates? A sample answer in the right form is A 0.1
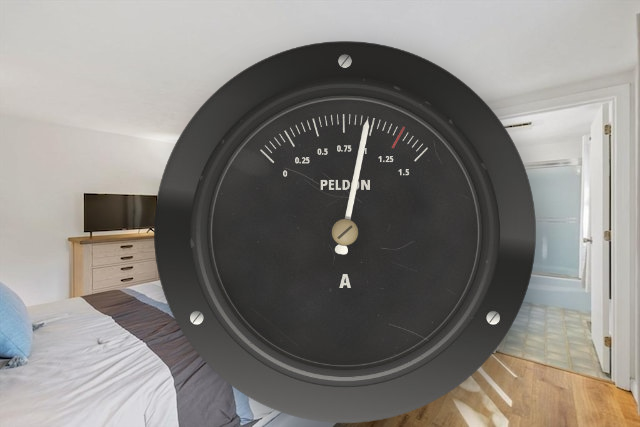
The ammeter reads A 0.95
